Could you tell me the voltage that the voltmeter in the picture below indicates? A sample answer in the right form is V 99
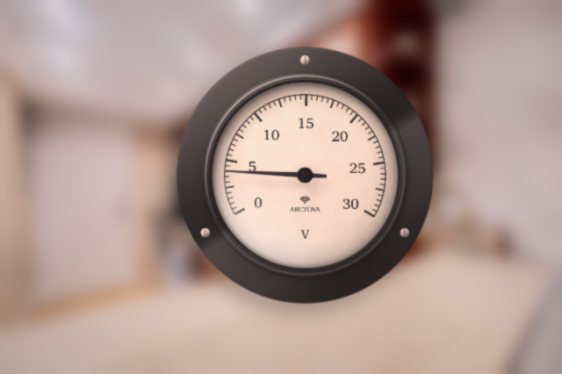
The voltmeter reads V 4
